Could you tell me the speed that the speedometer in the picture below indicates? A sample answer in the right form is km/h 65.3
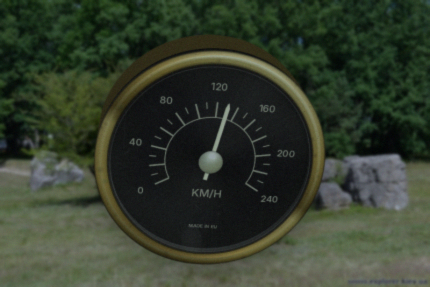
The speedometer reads km/h 130
